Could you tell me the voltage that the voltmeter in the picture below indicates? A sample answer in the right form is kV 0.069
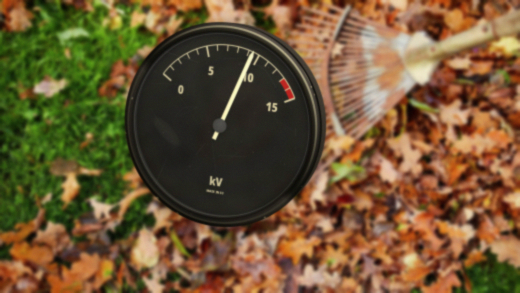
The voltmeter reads kV 9.5
